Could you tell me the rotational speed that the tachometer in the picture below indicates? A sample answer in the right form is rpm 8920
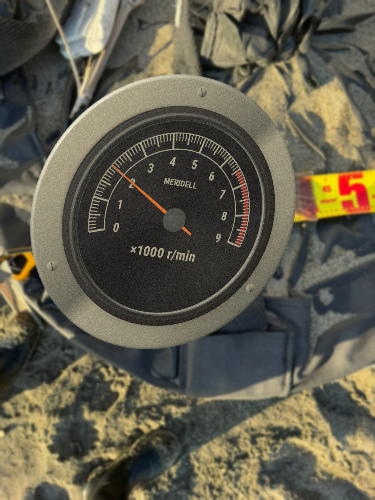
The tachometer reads rpm 2000
